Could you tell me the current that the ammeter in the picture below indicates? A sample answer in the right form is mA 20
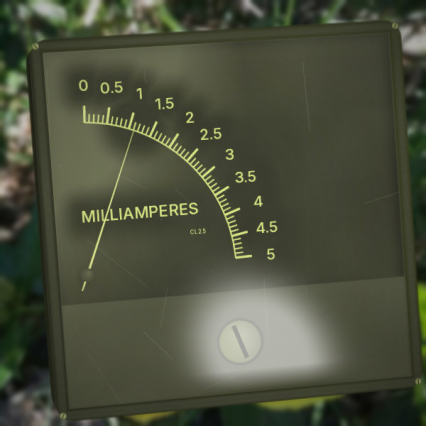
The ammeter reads mA 1.1
